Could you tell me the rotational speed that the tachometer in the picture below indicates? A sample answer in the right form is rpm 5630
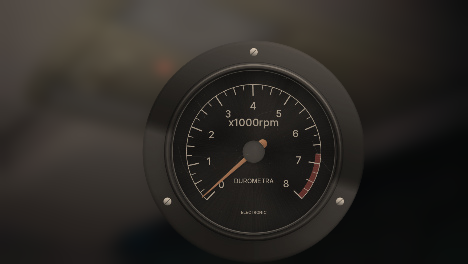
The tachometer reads rpm 125
